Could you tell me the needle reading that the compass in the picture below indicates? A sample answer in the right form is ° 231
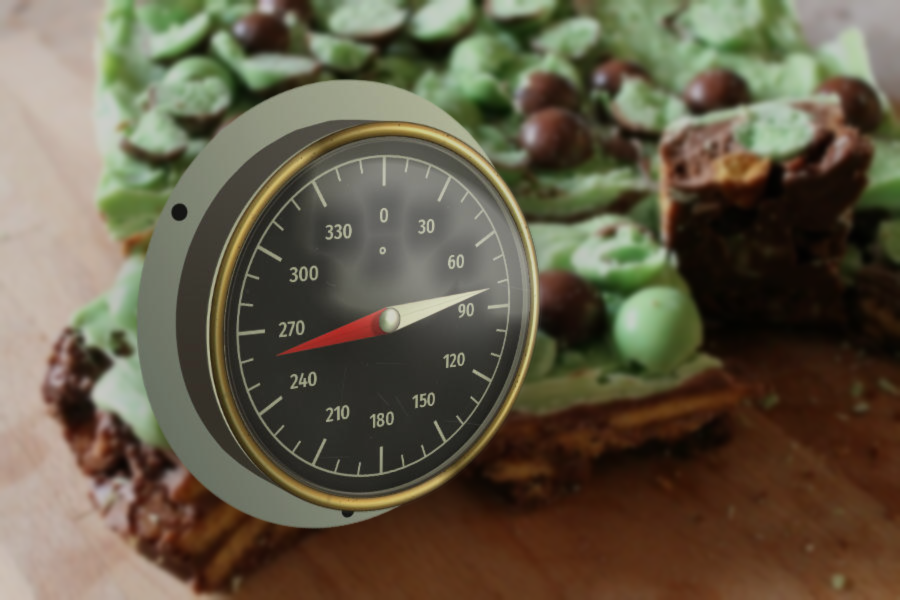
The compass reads ° 260
